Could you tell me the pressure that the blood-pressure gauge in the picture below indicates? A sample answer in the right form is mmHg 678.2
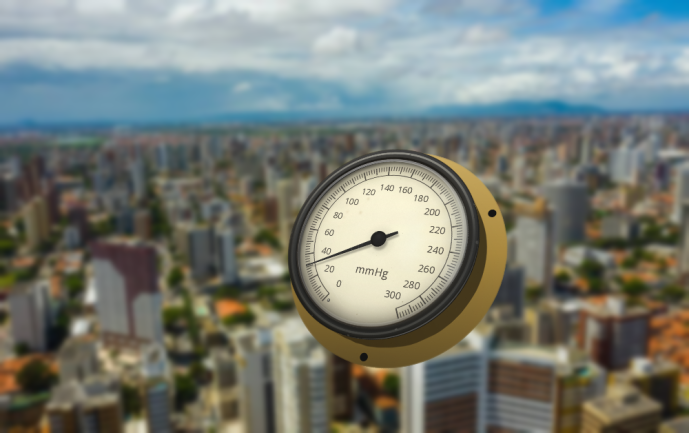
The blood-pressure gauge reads mmHg 30
